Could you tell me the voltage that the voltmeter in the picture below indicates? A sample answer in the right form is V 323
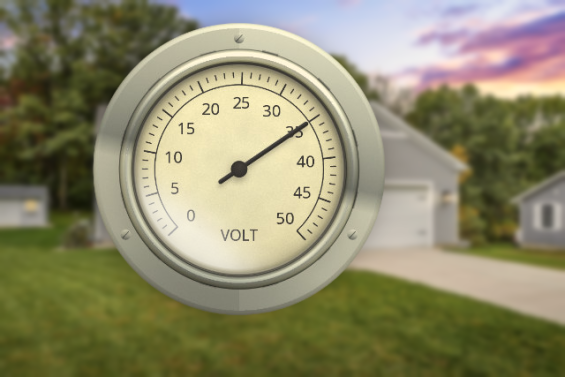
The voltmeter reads V 35
